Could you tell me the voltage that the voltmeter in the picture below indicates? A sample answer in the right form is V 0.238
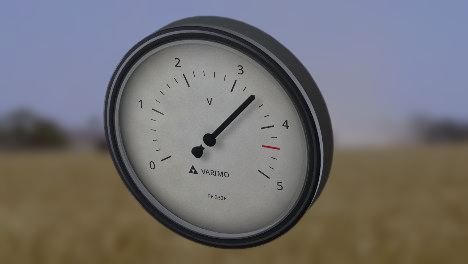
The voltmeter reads V 3.4
